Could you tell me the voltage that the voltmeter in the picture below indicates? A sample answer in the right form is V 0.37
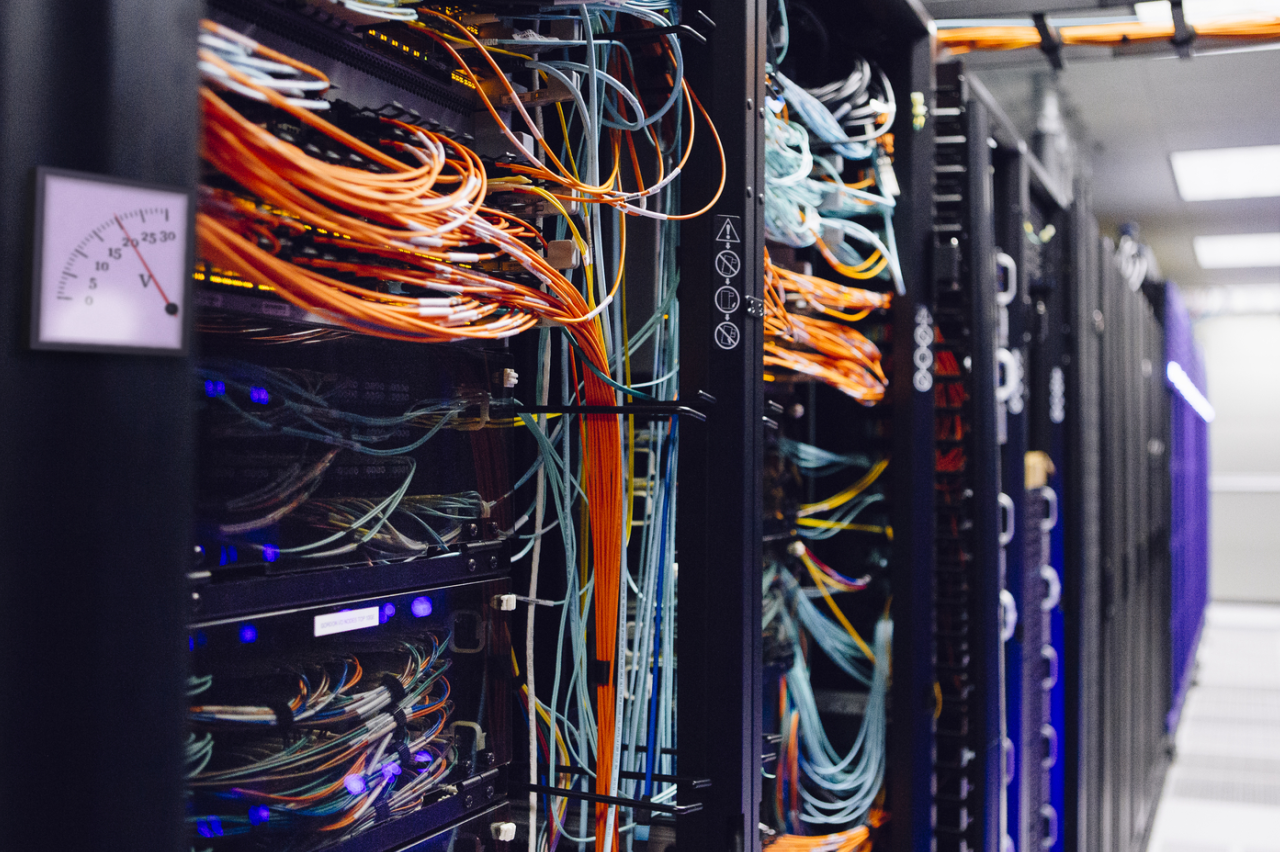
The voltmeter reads V 20
